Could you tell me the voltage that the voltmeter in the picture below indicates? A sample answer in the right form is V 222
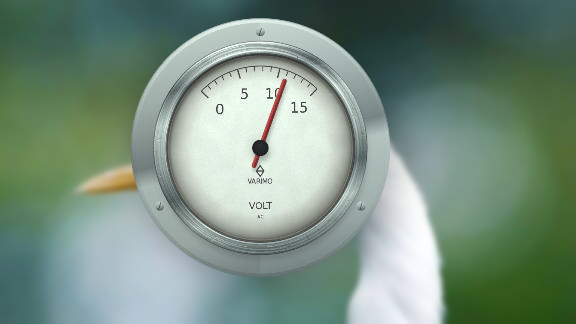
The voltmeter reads V 11
